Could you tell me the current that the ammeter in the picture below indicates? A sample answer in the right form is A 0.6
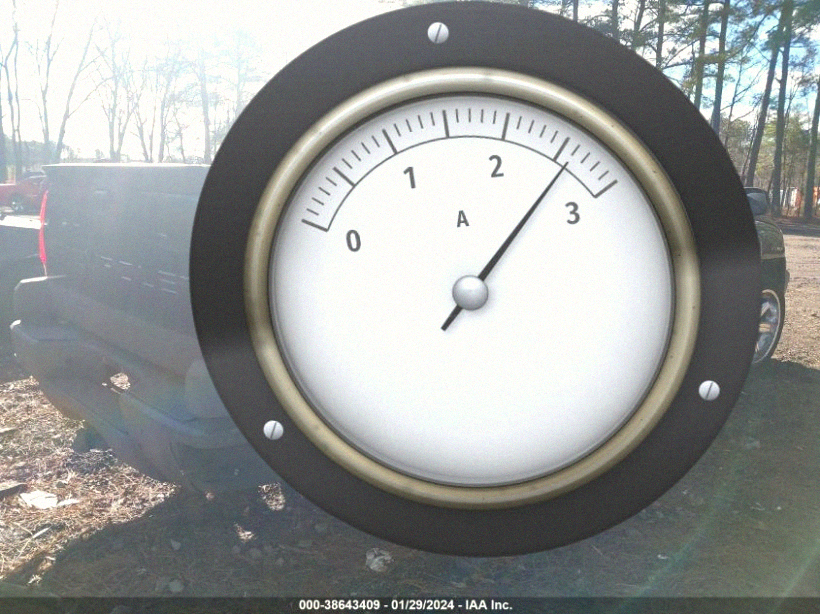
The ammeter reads A 2.6
